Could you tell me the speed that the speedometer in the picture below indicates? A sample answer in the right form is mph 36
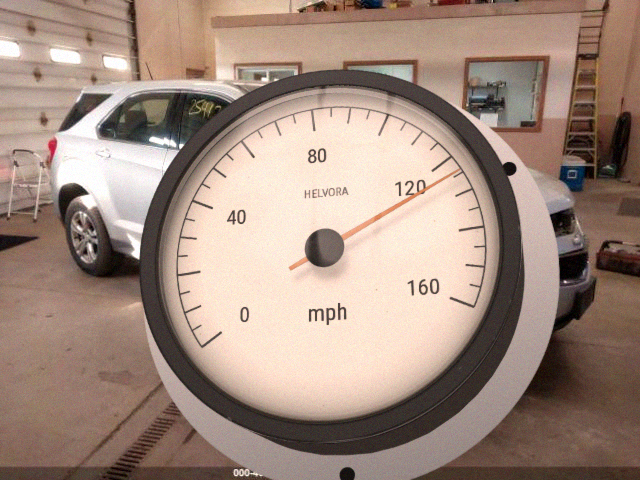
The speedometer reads mph 125
